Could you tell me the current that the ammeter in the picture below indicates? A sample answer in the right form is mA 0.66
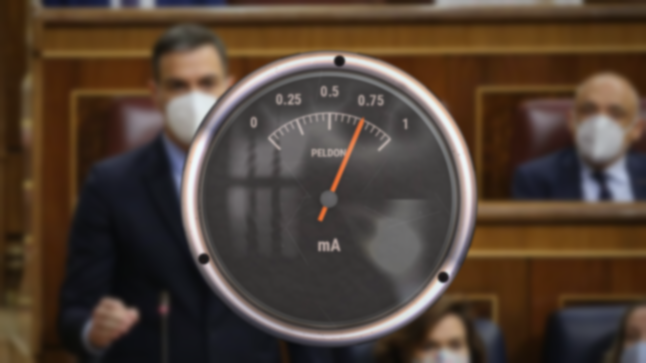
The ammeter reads mA 0.75
